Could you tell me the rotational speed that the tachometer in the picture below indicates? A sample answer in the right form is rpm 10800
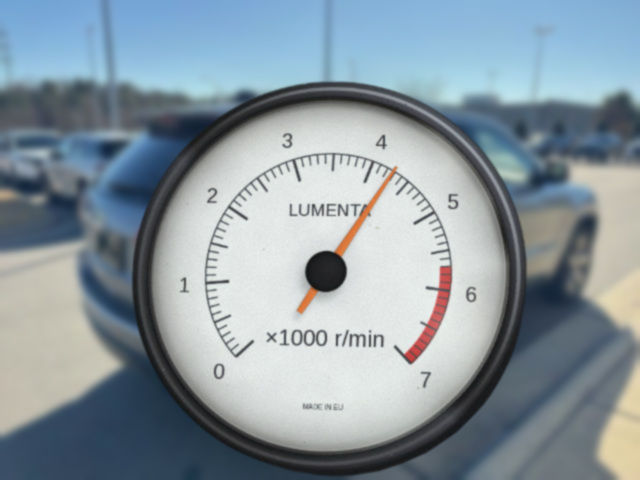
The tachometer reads rpm 4300
